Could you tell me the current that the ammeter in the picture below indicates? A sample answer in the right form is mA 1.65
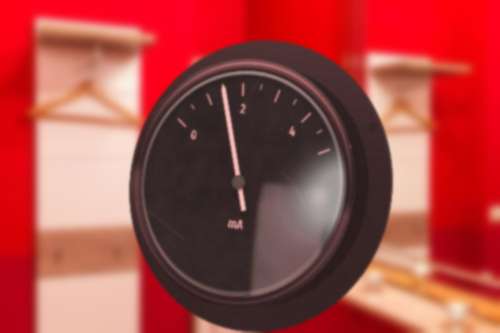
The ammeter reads mA 1.5
